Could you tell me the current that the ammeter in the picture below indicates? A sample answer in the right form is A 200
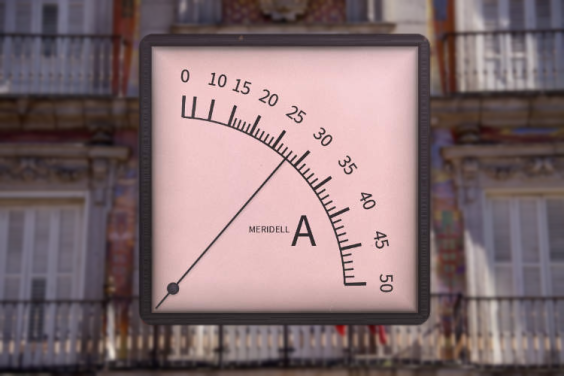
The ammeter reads A 28
